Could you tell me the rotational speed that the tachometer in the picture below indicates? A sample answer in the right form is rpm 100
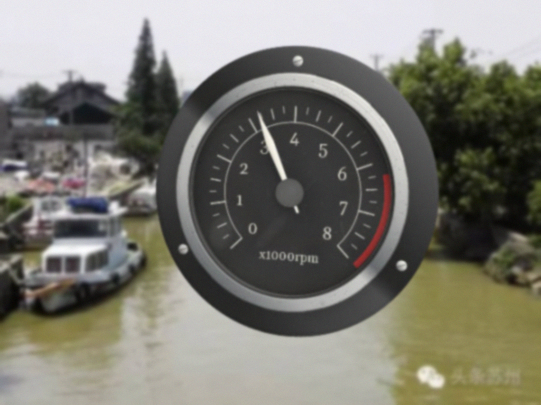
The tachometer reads rpm 3250
